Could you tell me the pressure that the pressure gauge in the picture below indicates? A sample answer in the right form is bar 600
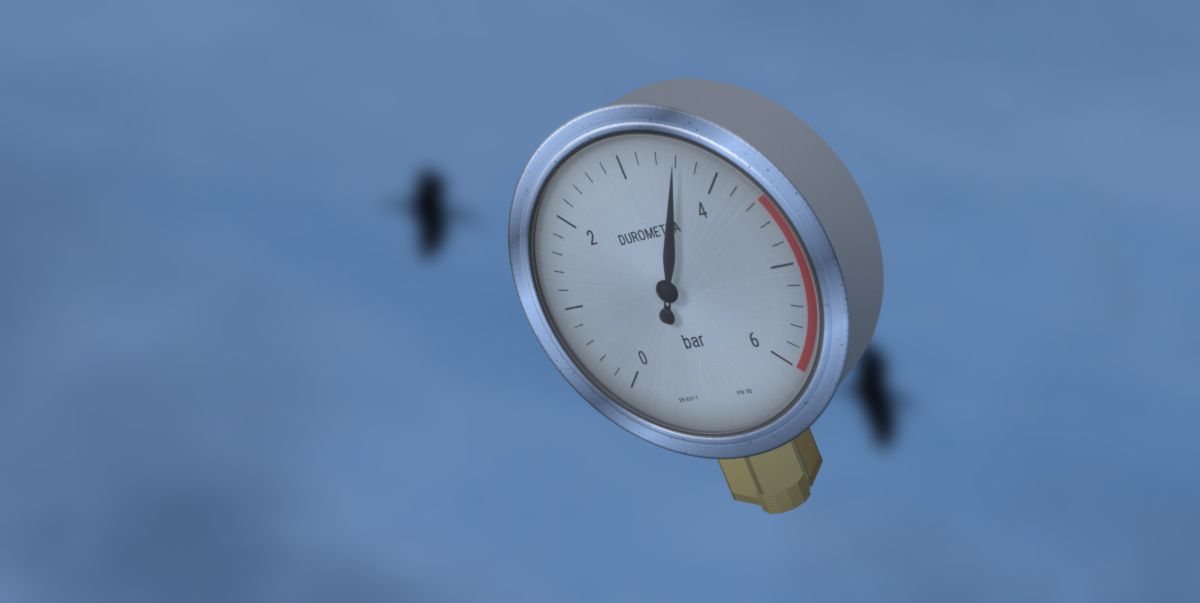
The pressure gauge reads bar 3.6
